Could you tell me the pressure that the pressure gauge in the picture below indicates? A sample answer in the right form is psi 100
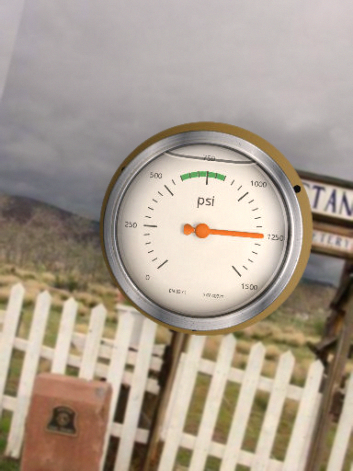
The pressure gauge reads psi 1250
